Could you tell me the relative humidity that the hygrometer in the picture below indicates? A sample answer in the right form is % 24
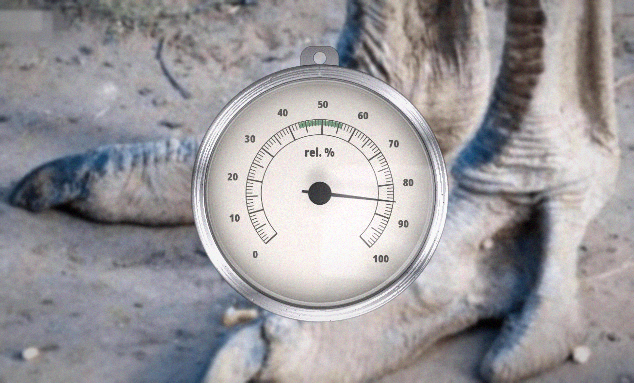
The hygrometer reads % 85
